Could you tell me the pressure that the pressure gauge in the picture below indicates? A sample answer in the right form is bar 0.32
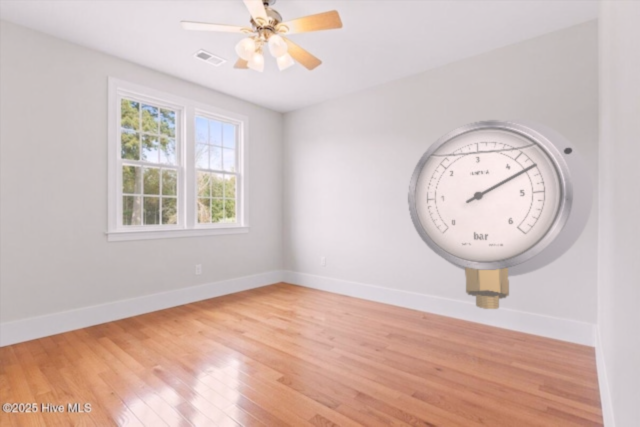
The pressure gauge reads bar 4.4
